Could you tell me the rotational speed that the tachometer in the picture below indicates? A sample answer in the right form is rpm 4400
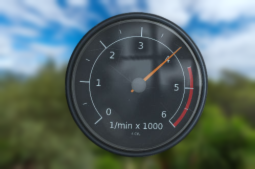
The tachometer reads rpm 4000
